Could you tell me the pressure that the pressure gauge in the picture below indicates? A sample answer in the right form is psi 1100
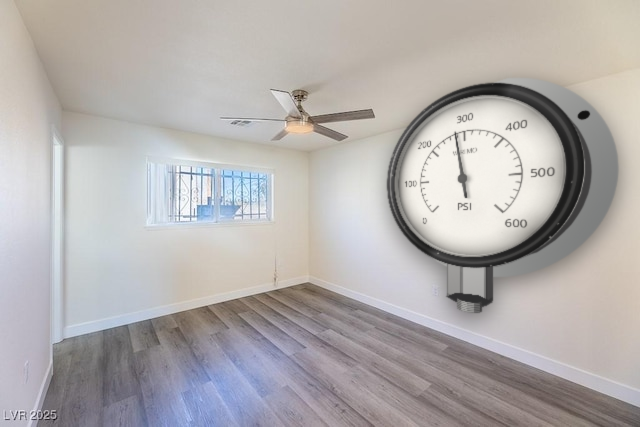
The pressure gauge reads psi 280
